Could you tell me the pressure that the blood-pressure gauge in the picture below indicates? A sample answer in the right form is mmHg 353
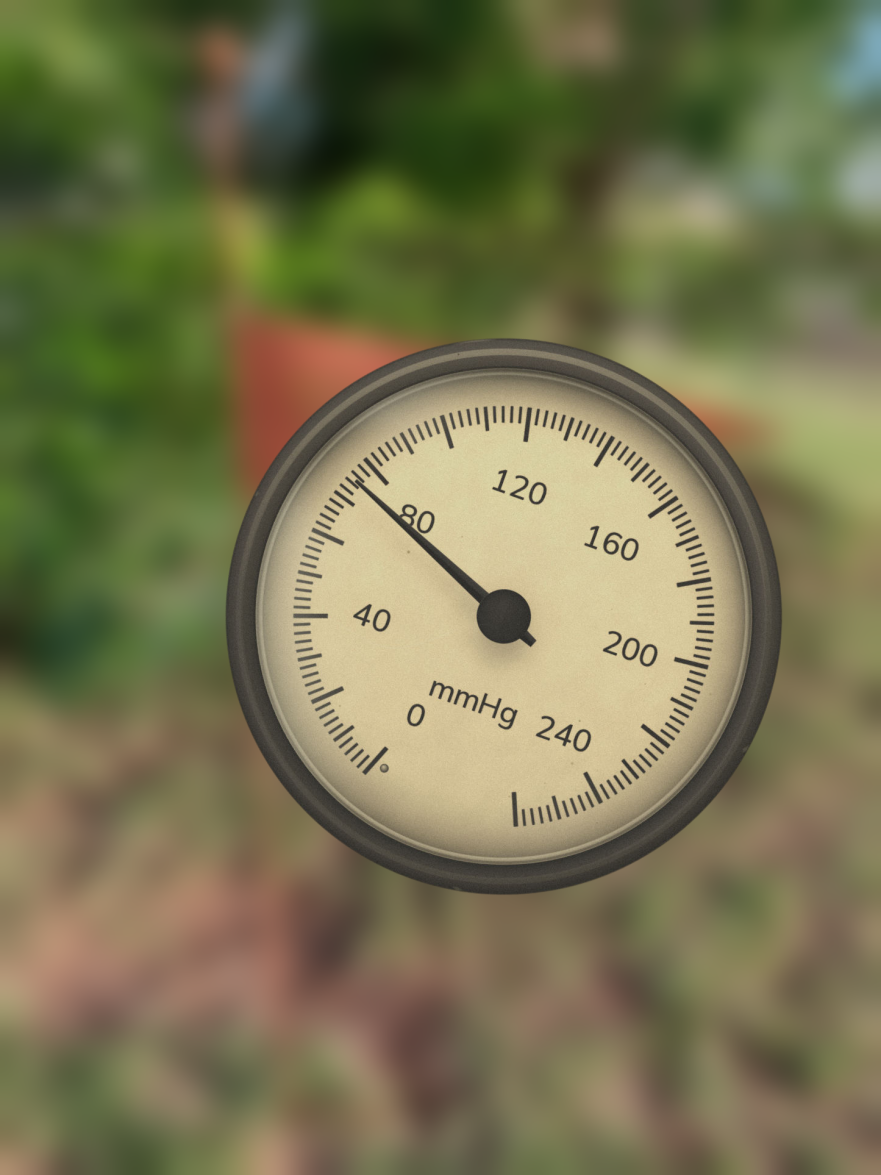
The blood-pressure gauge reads mmHg 75
